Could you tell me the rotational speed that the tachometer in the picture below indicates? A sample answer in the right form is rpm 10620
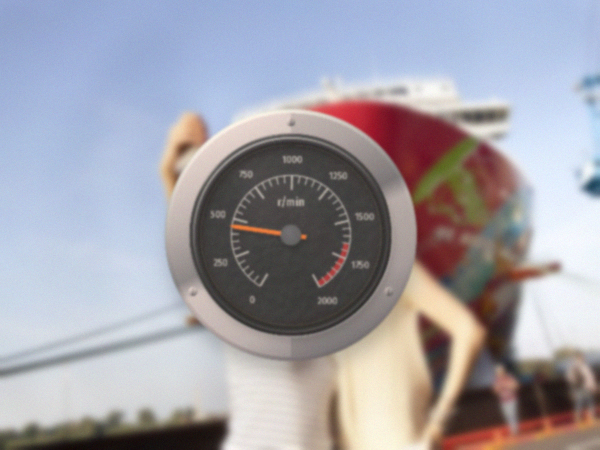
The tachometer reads rpm 450
